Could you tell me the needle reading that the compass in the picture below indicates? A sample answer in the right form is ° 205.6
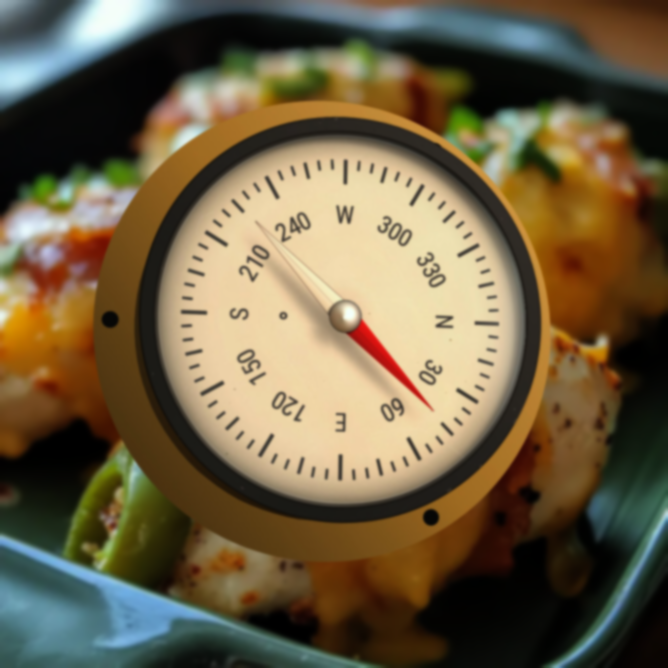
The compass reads ° 45
